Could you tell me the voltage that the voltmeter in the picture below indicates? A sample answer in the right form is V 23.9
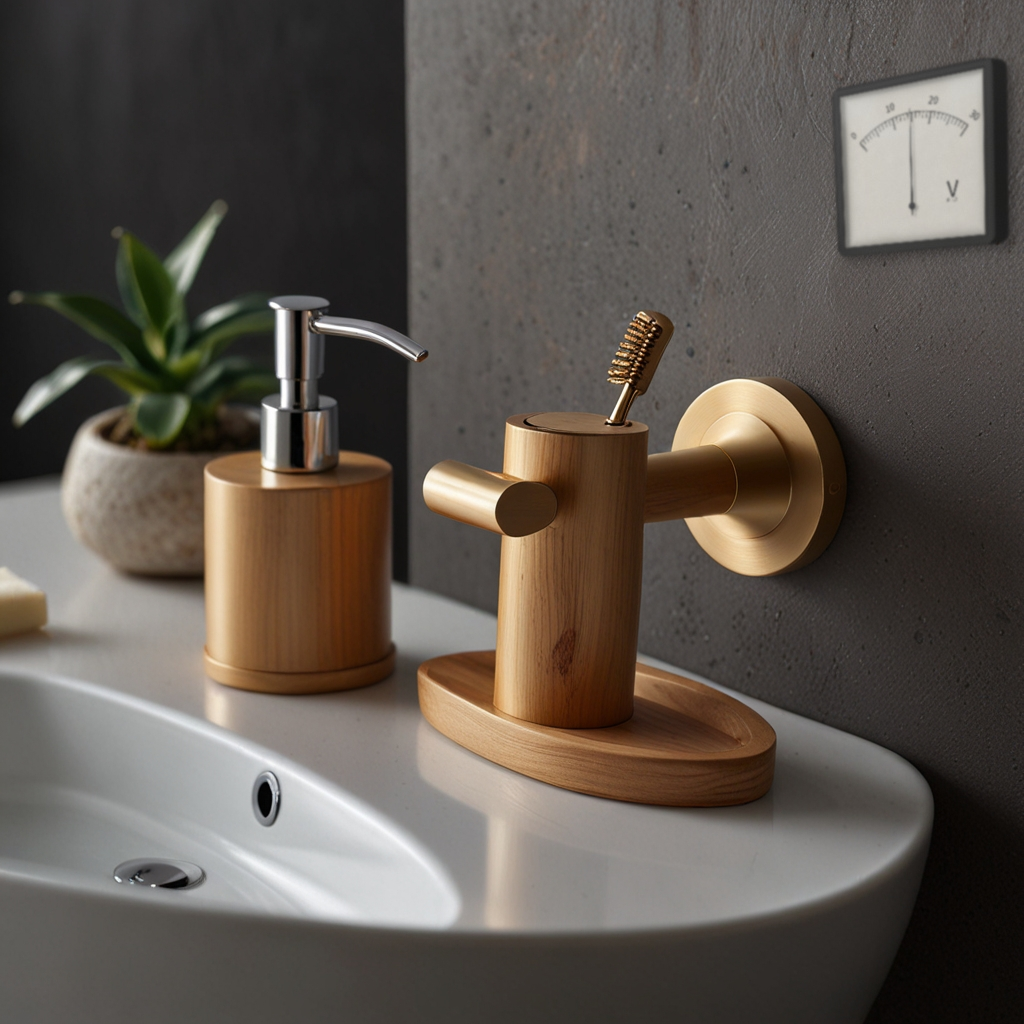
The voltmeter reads V 15
